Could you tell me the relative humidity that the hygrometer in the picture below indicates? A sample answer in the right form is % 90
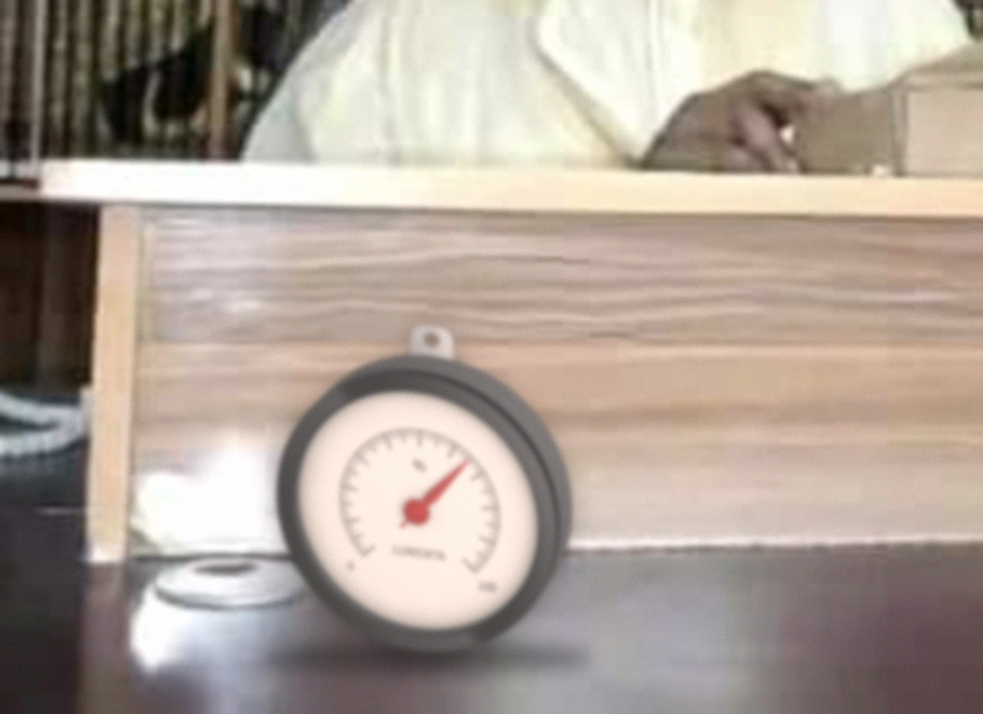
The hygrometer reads % 65
